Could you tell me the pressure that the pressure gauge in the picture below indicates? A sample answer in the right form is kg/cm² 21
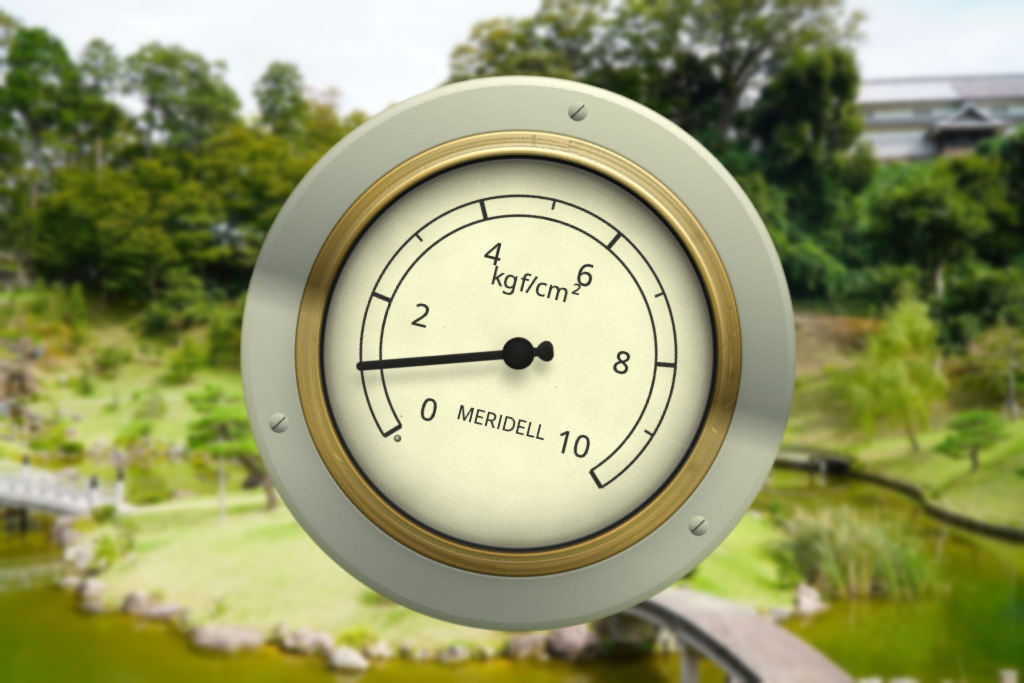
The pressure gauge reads kg/cm² 1
